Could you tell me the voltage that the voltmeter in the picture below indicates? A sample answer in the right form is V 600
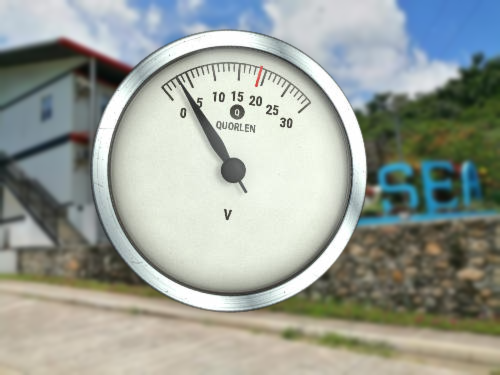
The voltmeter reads V 3
